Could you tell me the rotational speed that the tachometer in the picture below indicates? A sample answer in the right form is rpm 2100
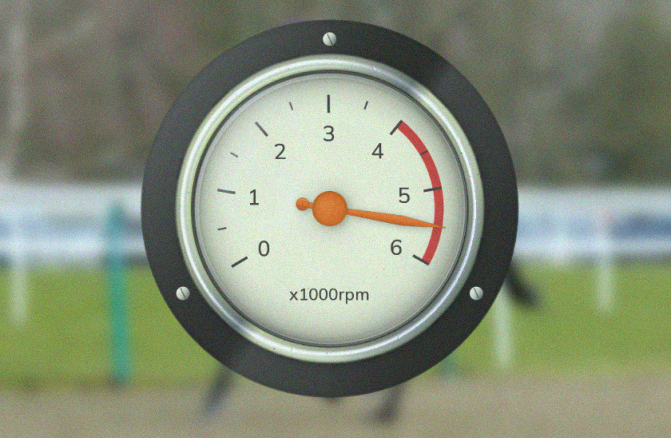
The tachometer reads rpm 5500
